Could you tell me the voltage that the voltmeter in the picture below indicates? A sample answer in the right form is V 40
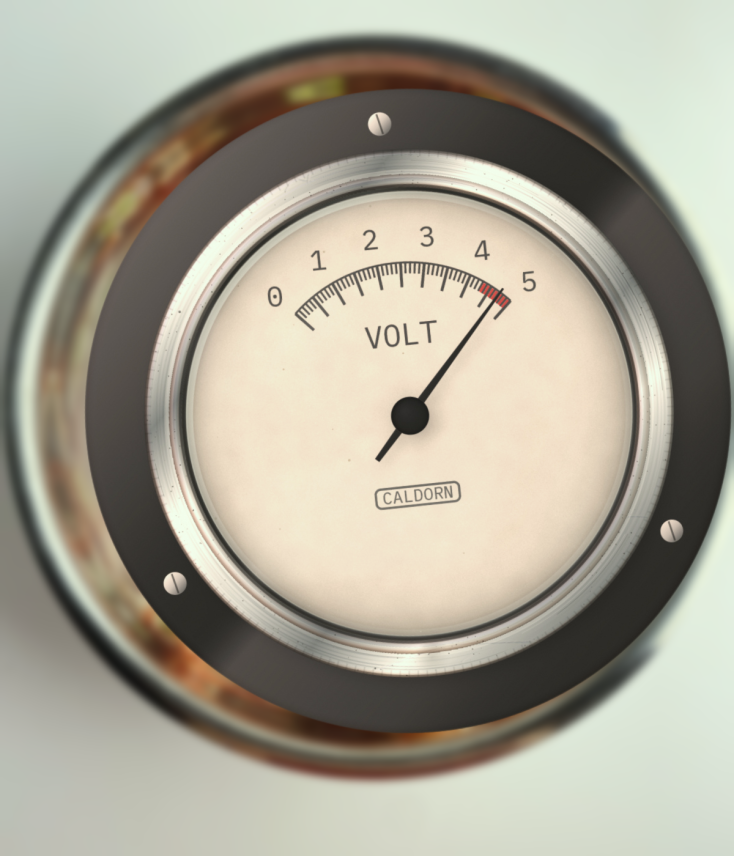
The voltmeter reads V 4.7
